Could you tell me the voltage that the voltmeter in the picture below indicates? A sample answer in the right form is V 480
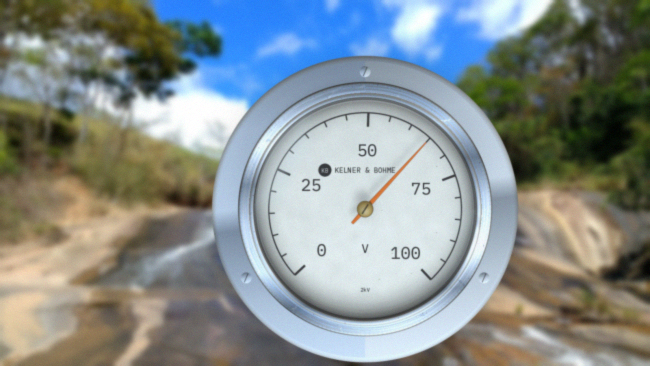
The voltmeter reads V 65
